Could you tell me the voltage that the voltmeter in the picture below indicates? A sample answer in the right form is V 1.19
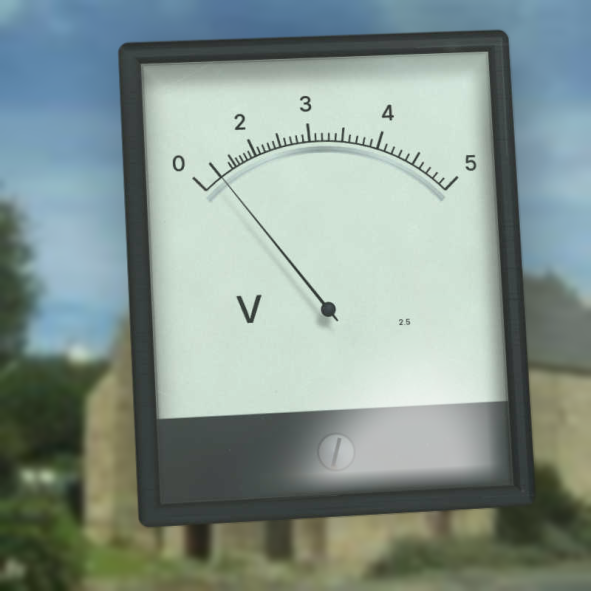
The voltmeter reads V 1
